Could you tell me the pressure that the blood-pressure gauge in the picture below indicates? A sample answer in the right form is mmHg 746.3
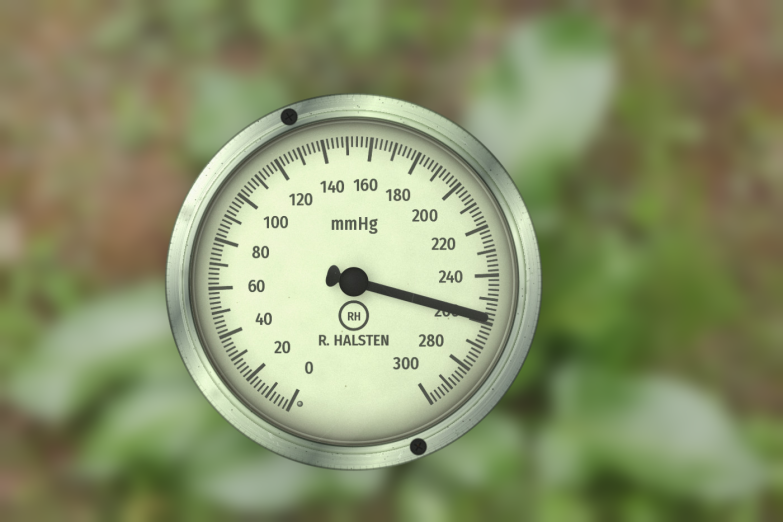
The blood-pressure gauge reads mmHg 258
